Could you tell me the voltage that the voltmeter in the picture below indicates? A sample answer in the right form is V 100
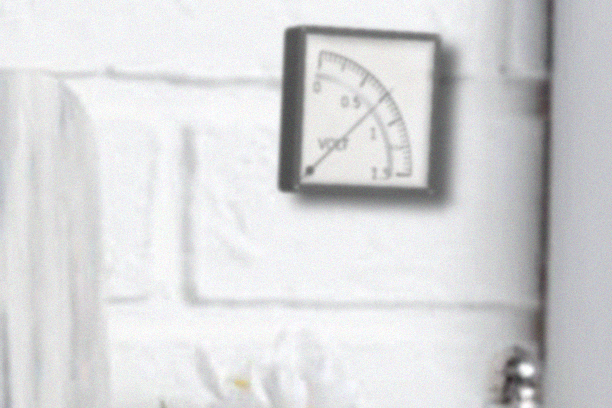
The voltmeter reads V 0.75
